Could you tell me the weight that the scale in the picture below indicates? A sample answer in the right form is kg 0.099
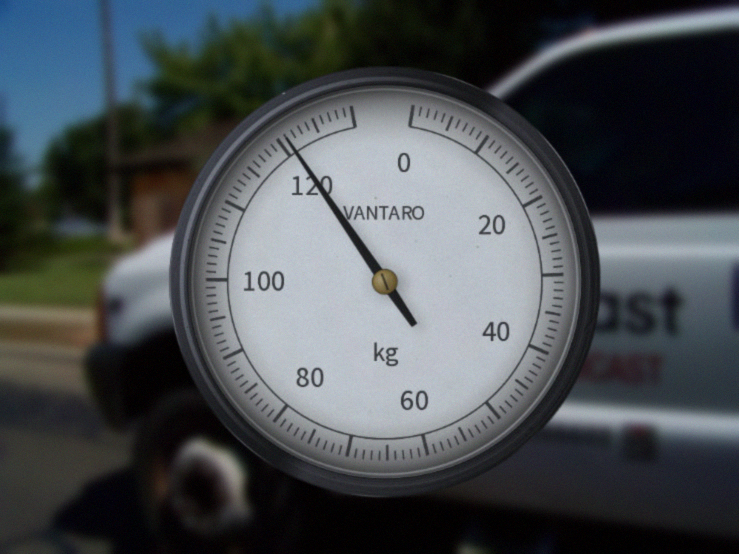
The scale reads kg 121
